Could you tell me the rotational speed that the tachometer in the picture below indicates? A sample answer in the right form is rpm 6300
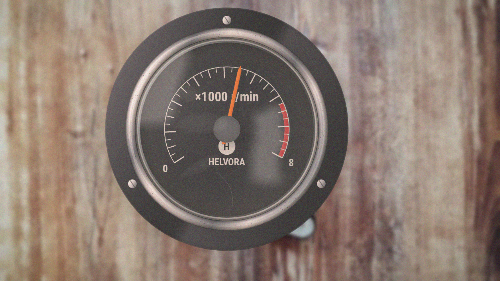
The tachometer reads rpm 4500
